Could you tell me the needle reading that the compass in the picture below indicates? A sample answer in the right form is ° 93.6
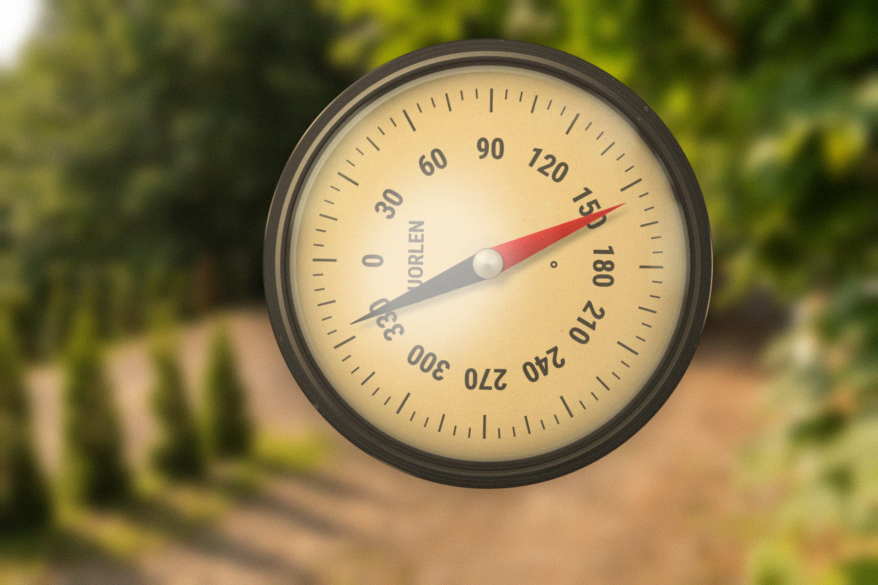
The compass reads ° 155
